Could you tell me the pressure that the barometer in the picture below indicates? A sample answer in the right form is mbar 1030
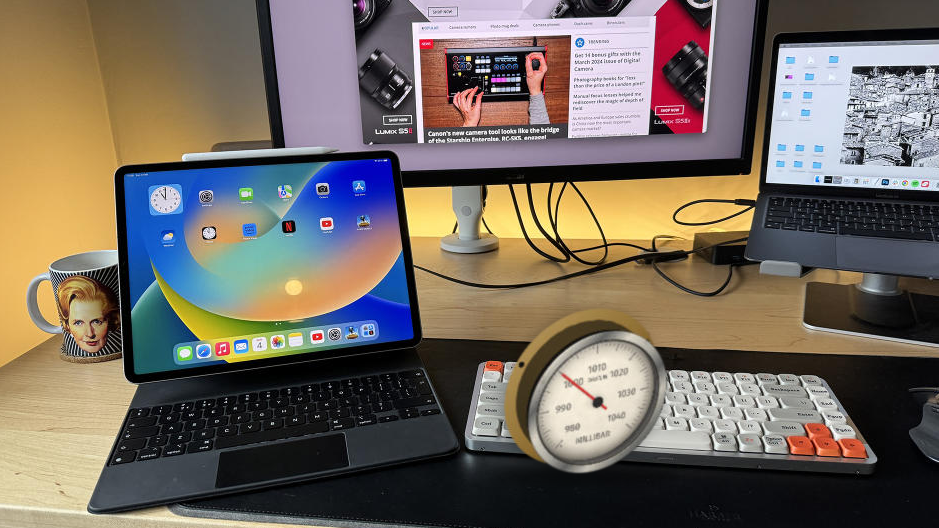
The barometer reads mbar 1000
